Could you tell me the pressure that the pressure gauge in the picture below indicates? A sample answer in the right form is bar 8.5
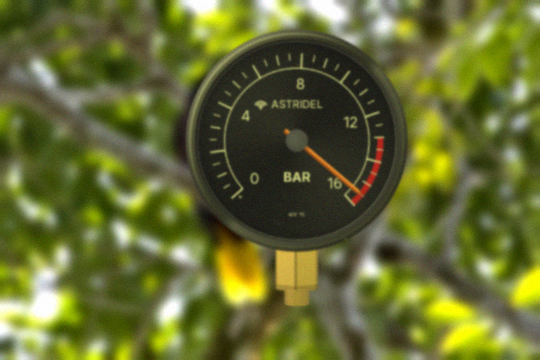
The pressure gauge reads bar 15.5
